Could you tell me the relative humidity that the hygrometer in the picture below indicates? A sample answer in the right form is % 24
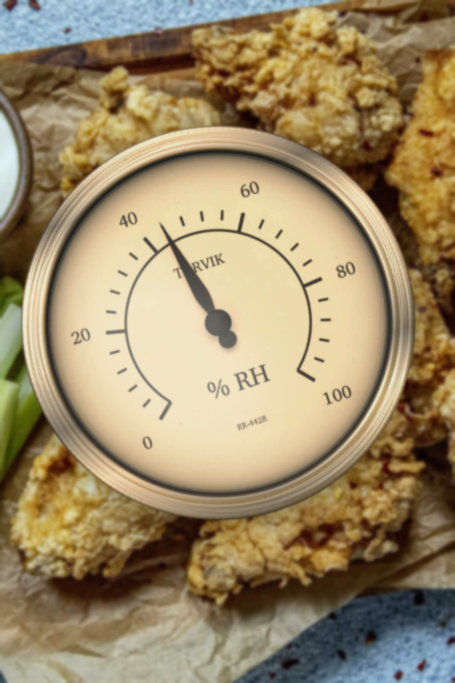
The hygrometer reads % 44
